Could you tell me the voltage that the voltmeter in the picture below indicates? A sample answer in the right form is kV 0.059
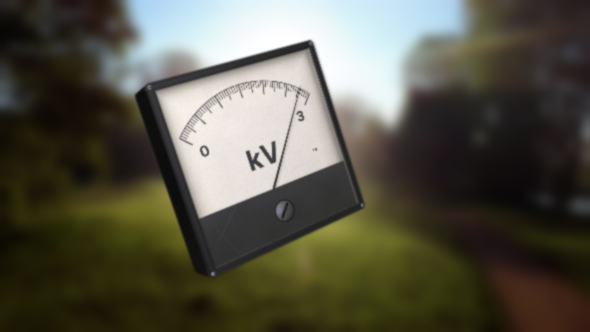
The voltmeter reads kV 2.75
